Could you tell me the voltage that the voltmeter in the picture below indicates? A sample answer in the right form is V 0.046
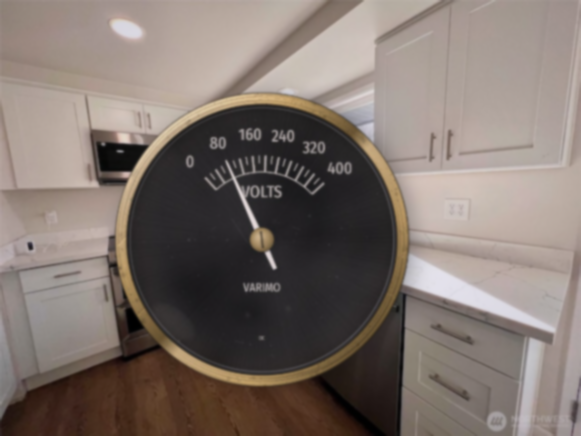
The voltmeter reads V 80
